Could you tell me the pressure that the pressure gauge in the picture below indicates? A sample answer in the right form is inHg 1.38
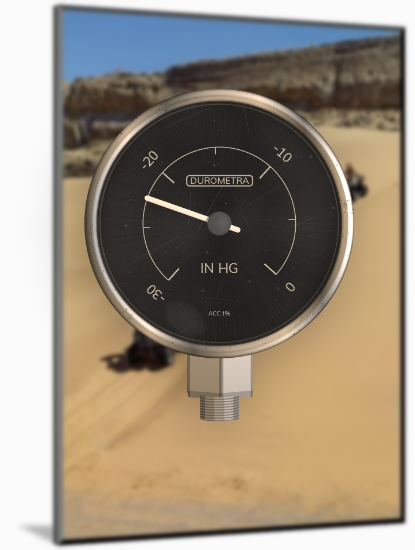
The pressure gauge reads inHg -22.5
